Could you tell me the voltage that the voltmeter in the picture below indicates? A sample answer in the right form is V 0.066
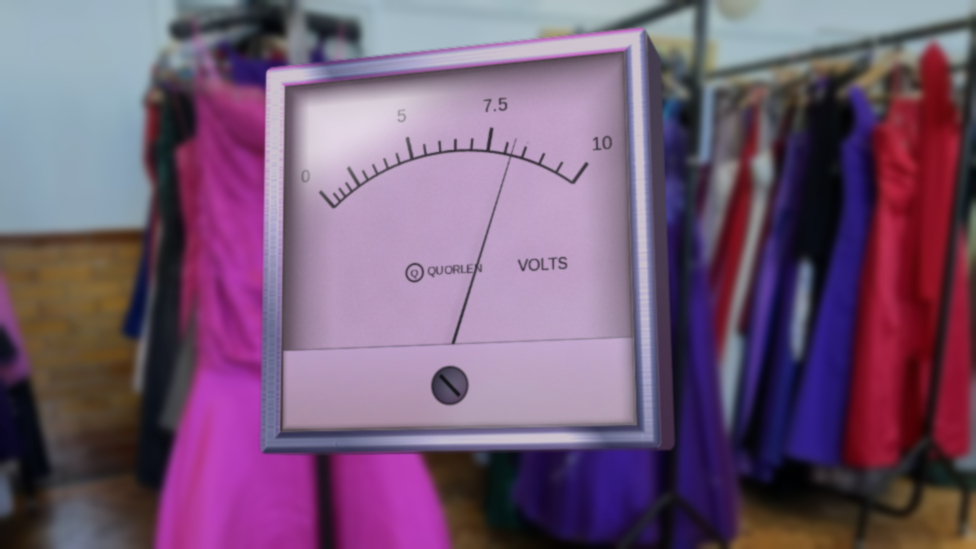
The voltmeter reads V 8.25
